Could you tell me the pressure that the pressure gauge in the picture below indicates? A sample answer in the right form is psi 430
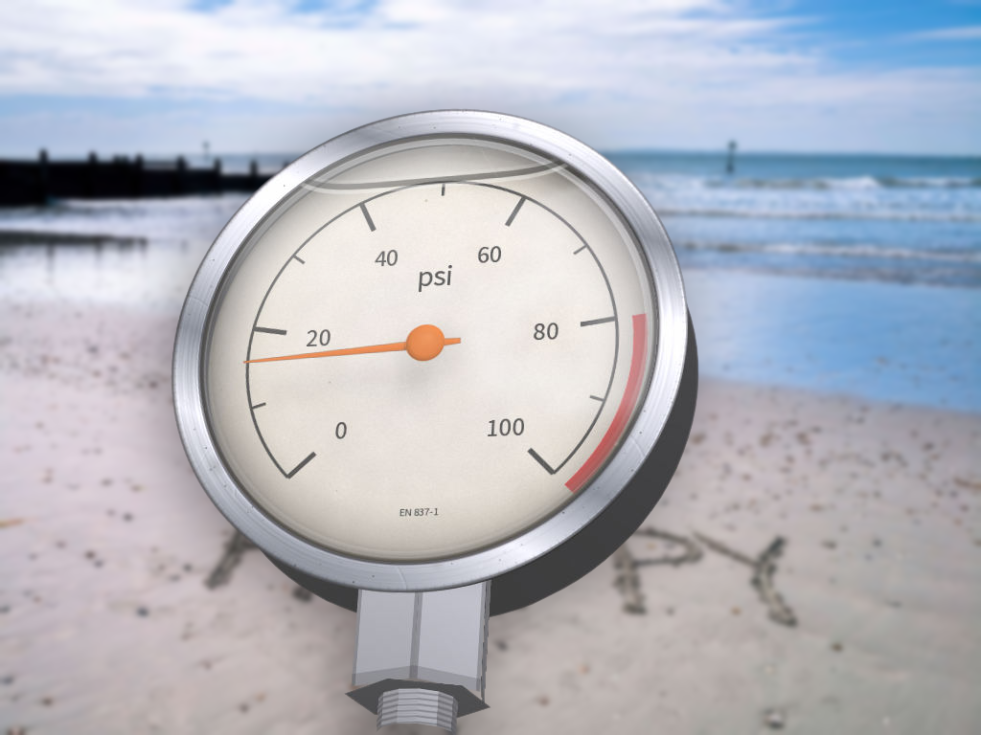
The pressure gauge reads psi 15
